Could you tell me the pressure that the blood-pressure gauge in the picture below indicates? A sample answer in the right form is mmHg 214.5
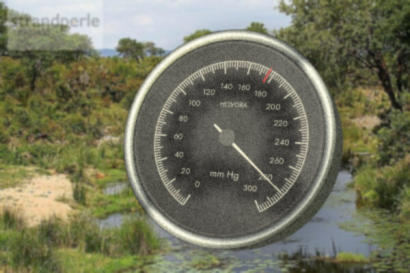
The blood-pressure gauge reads mmHg 280
